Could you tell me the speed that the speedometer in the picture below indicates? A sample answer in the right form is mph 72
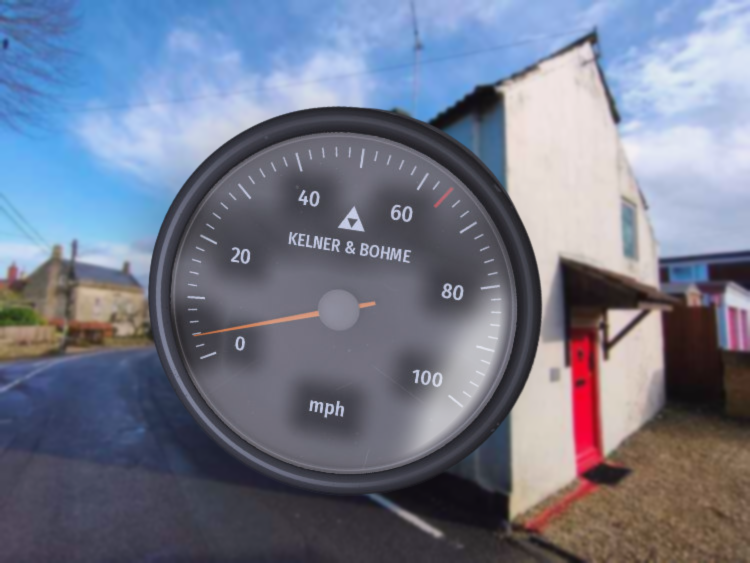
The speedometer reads mph 4
